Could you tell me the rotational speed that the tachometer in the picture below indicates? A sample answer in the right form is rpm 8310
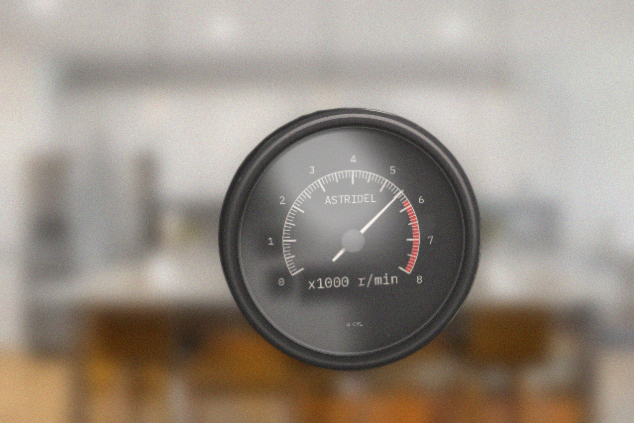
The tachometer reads rpm 5500
